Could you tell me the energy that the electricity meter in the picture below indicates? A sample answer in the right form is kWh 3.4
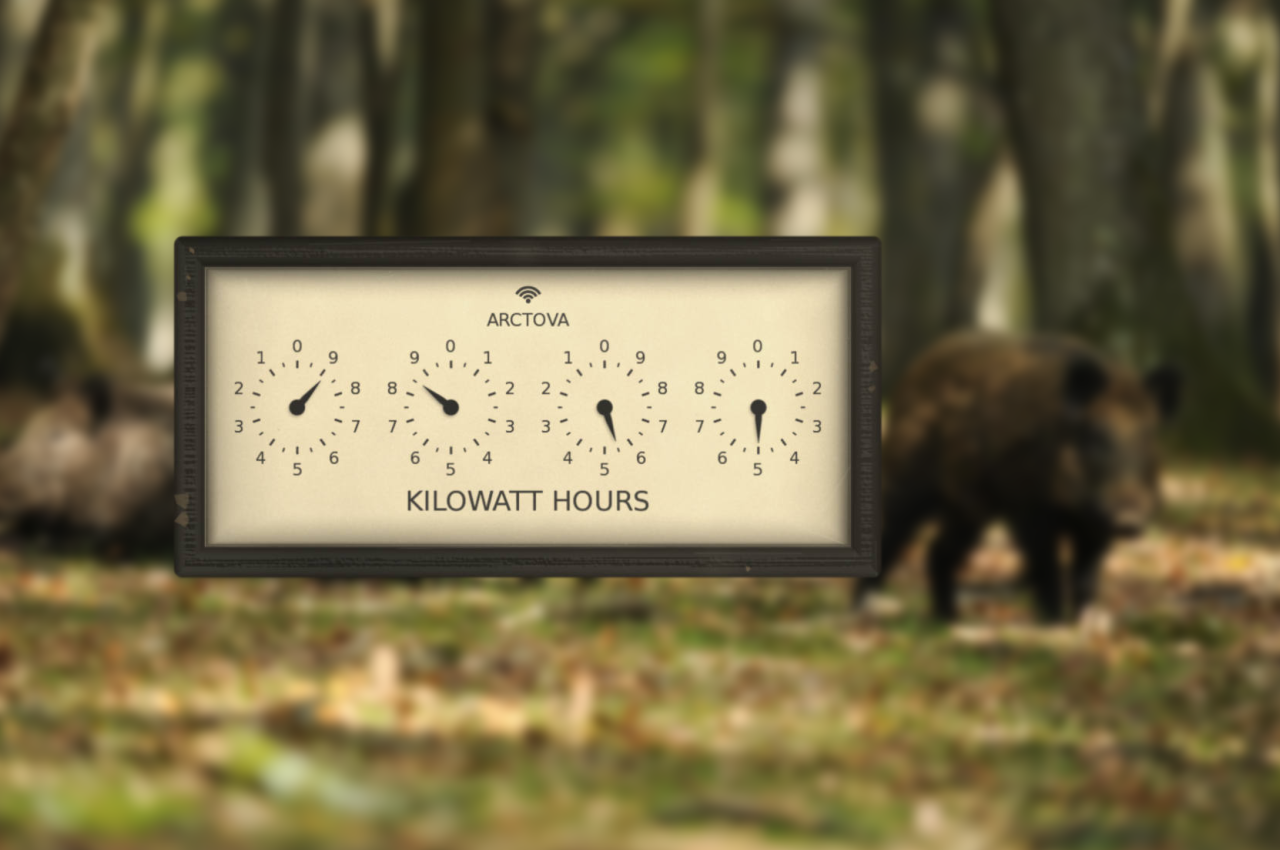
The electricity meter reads kWh 8855
